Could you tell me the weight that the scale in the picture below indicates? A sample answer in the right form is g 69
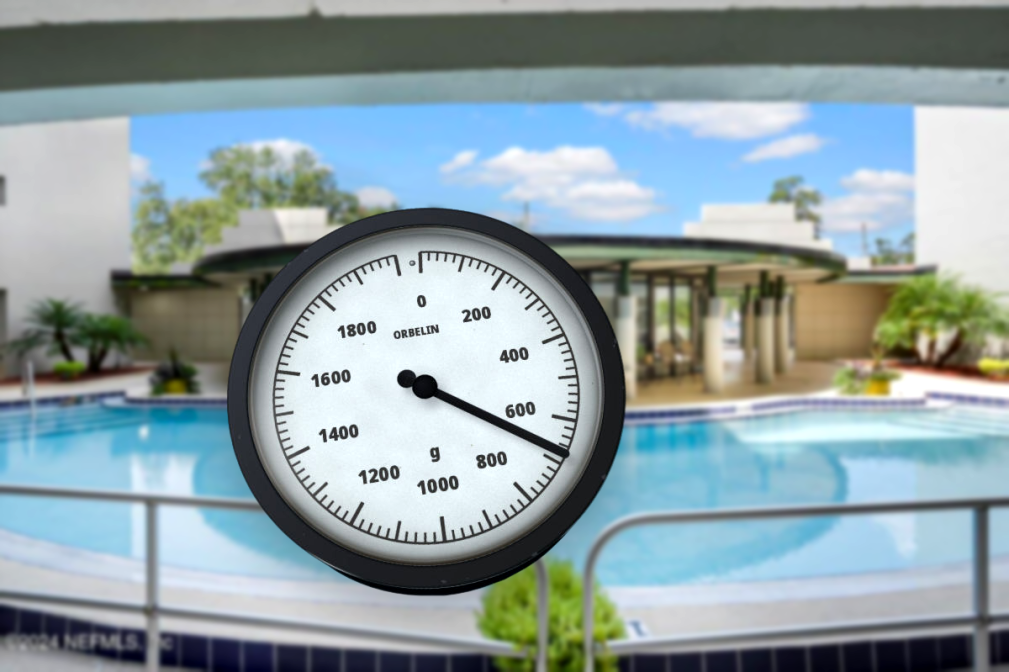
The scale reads g 680
